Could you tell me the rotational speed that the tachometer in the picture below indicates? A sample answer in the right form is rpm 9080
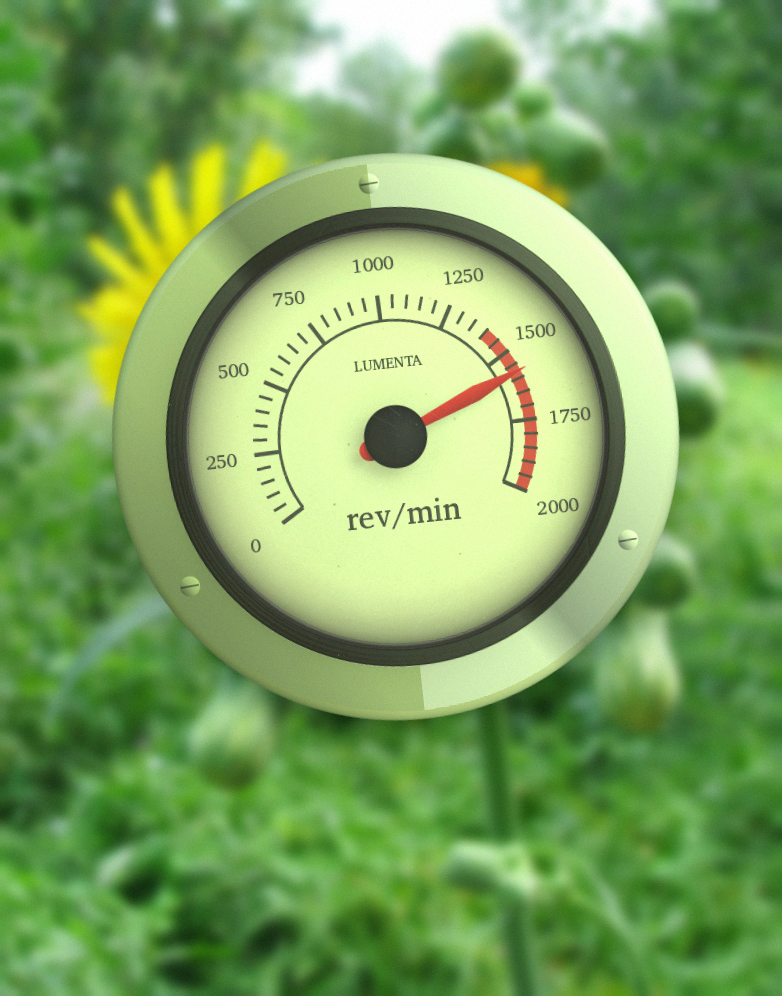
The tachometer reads rpm 1575
